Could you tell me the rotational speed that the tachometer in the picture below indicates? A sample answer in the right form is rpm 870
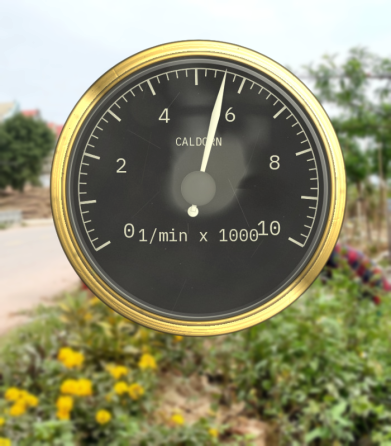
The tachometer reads rpm 5600
